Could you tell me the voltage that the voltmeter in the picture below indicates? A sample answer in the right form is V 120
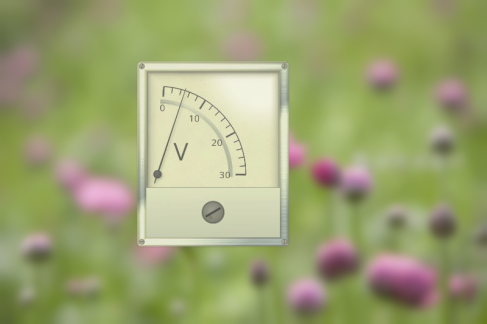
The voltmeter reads V 5
